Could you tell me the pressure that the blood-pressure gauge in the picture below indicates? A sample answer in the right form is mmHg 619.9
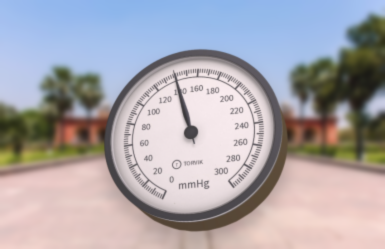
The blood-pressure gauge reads mmHg 140
